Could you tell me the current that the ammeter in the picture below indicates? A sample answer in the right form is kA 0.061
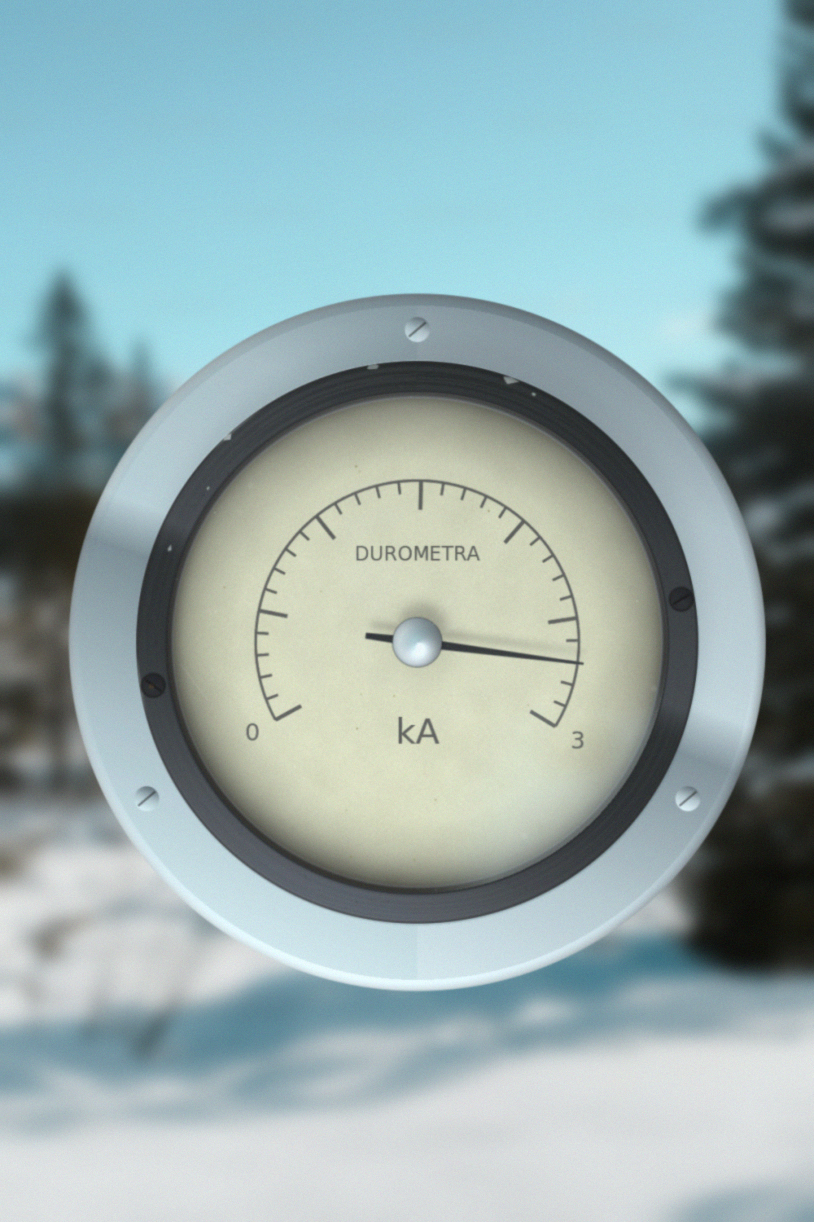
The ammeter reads kA 2.7
